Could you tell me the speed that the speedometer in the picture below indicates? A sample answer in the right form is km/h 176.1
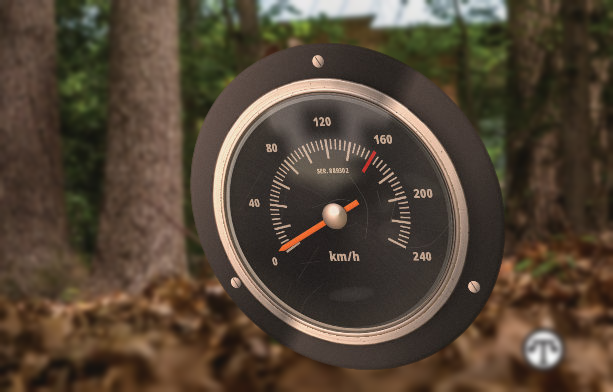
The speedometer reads km/h 4
